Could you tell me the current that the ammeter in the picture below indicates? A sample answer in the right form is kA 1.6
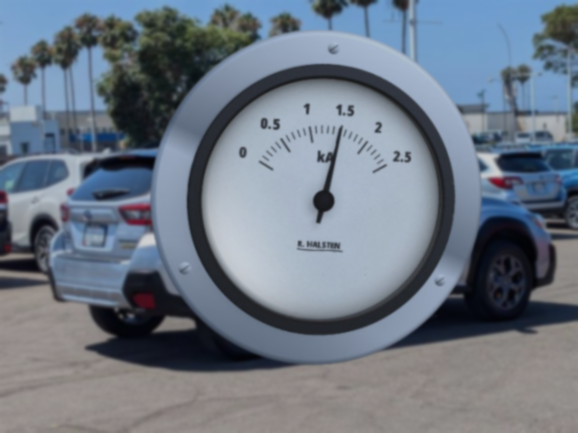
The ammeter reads kA 1.5
